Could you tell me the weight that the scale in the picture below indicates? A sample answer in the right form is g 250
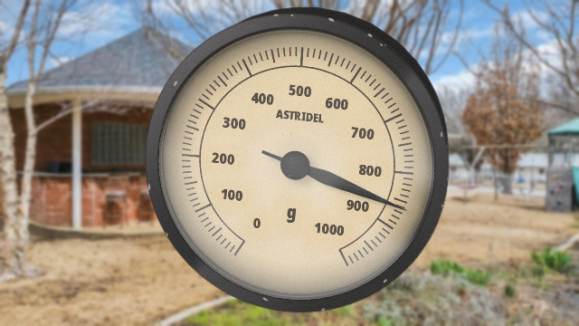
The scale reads g 860
